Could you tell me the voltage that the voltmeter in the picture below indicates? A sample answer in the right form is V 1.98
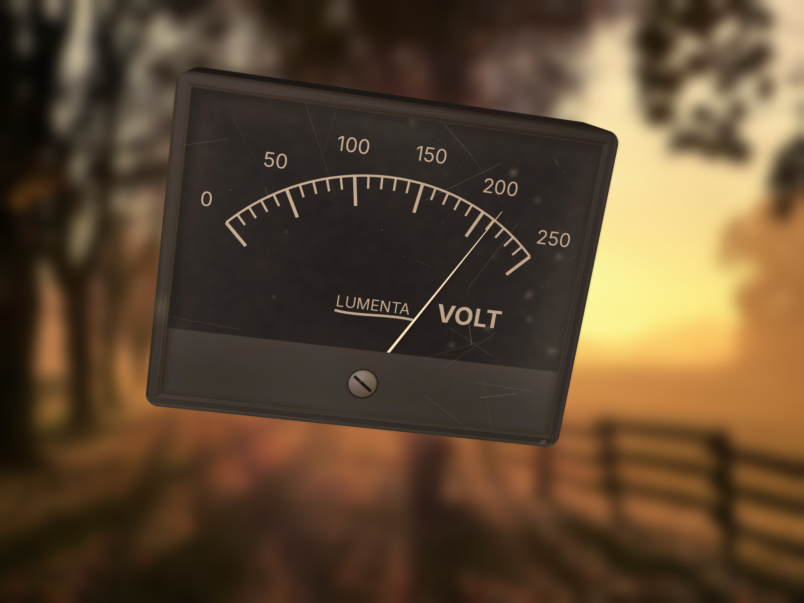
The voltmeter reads V 210
